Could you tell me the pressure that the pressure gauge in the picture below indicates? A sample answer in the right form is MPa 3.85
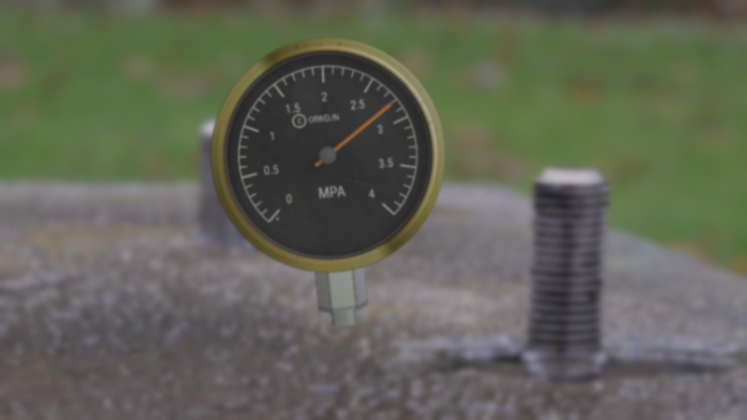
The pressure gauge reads MPa 2.8
